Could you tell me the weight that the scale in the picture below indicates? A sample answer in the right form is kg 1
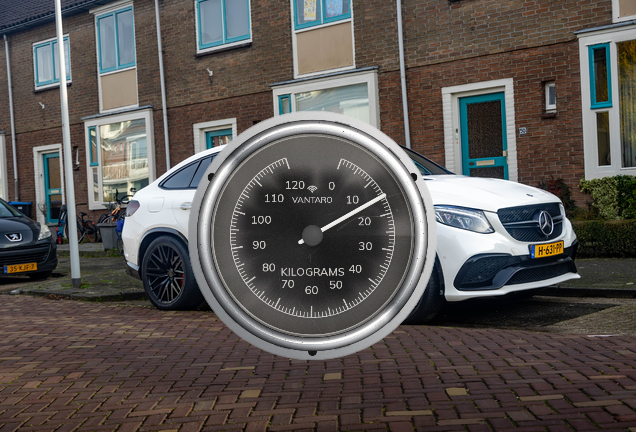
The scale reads kg 15
